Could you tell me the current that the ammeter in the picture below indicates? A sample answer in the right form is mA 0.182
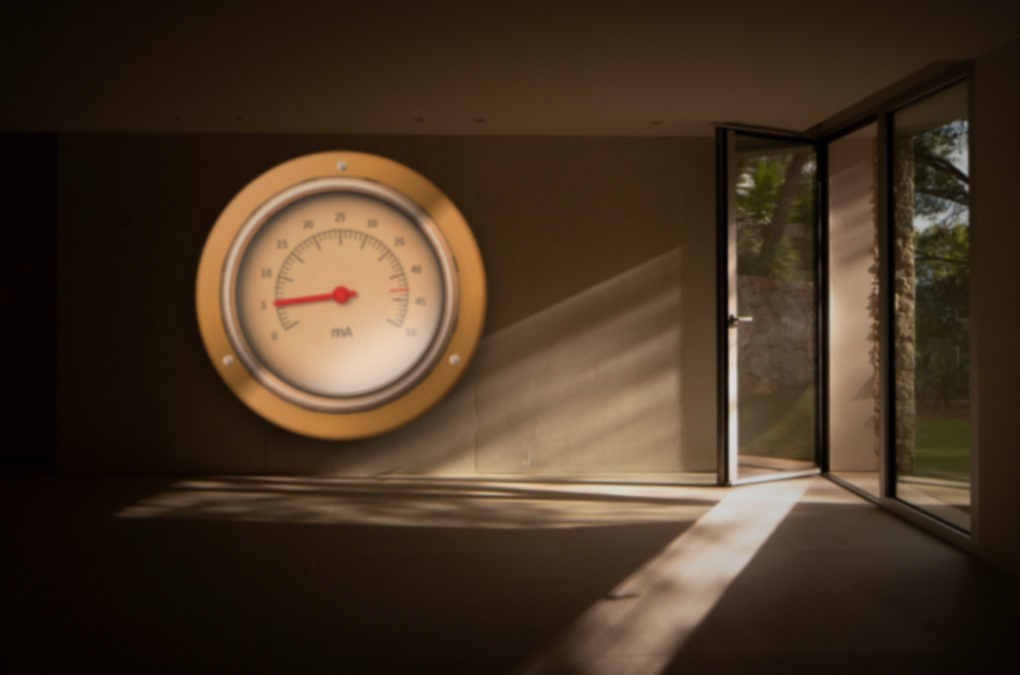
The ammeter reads mA 5
